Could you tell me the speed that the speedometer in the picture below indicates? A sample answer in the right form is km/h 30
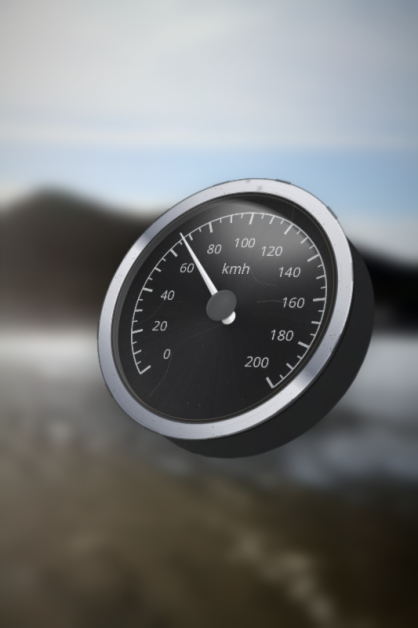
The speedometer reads km/h 67.5
